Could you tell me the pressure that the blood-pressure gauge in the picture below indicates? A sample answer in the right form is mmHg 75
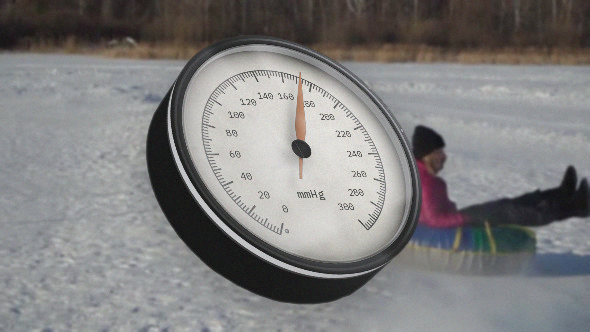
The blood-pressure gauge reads mmHg 170
